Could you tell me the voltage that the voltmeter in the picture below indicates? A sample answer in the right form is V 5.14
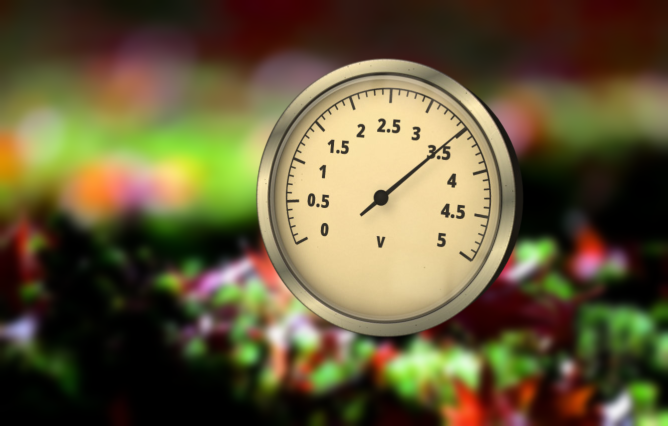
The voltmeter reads V 3.5
